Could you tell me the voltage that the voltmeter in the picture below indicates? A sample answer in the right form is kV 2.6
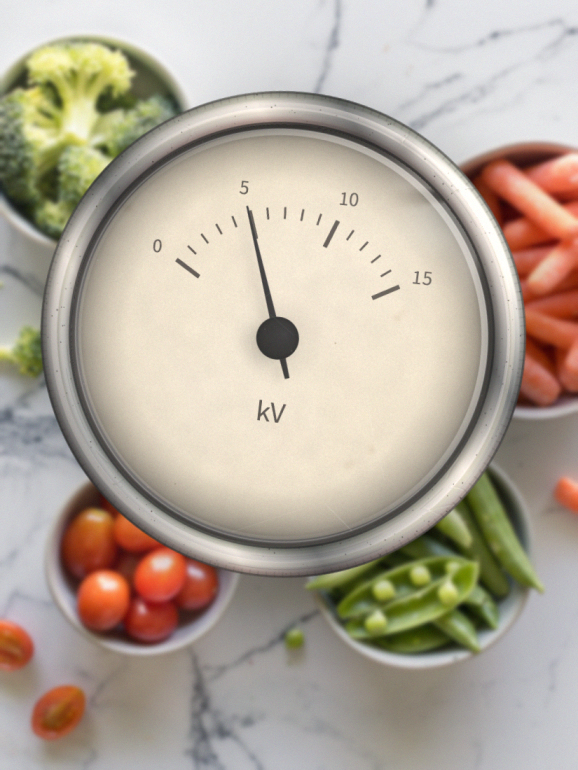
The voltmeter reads kV 5
